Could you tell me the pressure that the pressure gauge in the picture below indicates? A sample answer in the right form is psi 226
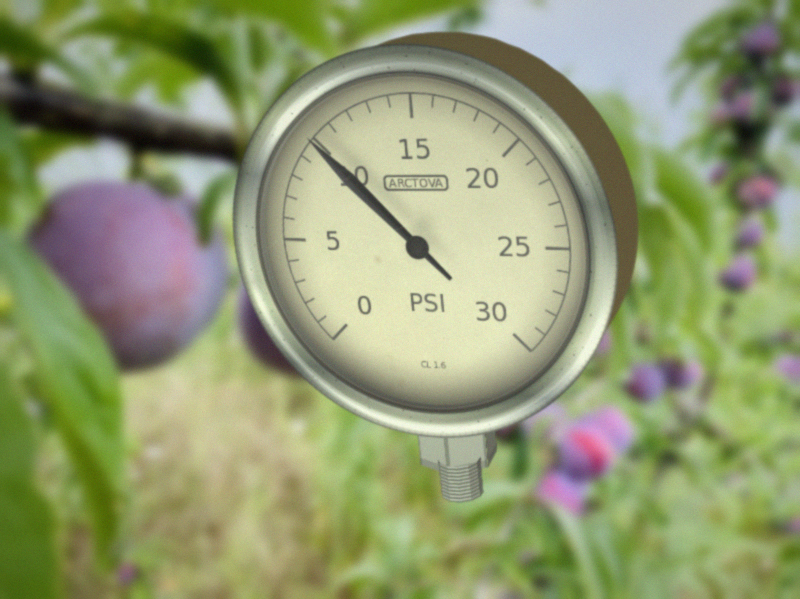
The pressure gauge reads psi 10
